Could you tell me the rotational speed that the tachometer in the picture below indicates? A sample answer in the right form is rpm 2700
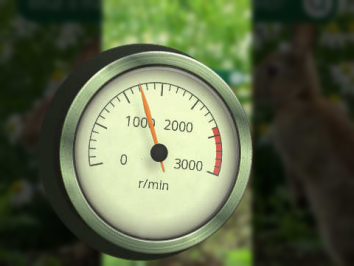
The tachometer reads rpm 1200
